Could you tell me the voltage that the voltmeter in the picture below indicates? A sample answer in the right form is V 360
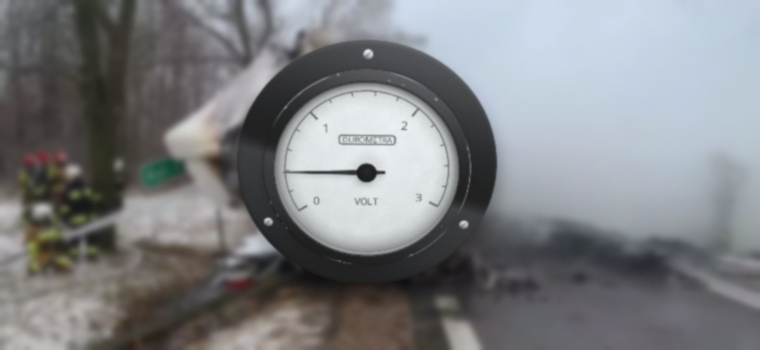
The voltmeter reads V 0.4
